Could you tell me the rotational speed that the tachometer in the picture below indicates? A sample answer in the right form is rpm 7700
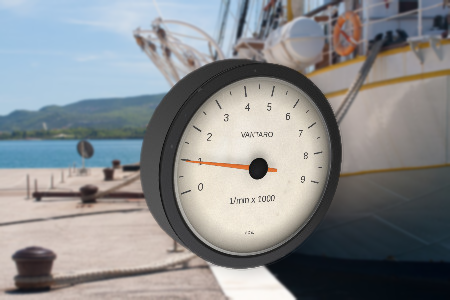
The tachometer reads rpm 1000
